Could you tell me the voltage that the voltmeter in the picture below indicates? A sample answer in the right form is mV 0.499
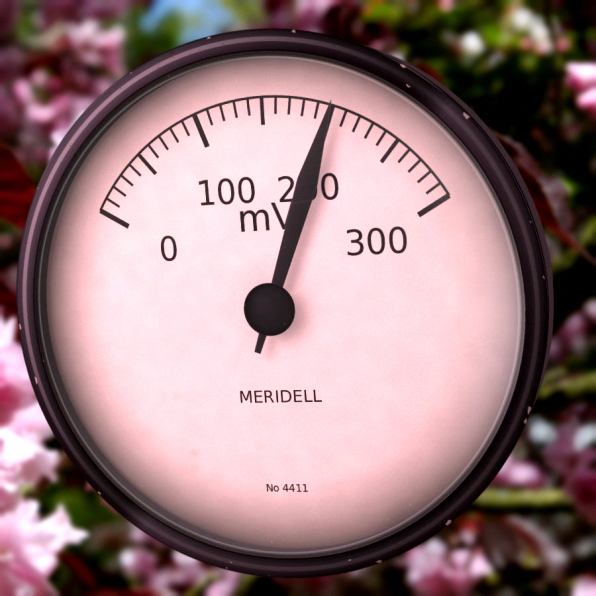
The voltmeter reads mV 200
